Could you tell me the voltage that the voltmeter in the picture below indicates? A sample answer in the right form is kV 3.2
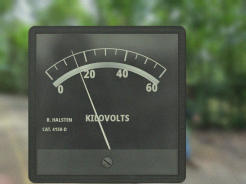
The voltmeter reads kV 15
